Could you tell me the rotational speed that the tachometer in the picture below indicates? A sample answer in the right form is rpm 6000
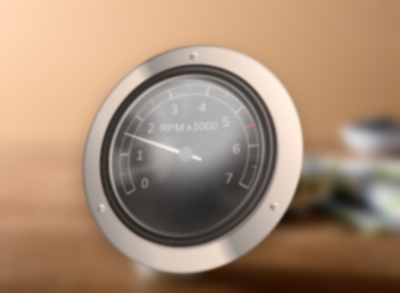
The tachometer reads rpm 1500
